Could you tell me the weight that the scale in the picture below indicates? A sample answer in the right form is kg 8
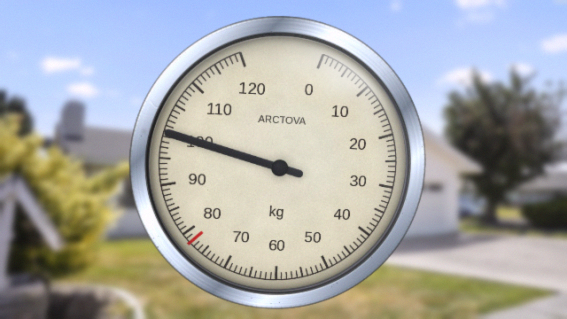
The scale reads kg 100
